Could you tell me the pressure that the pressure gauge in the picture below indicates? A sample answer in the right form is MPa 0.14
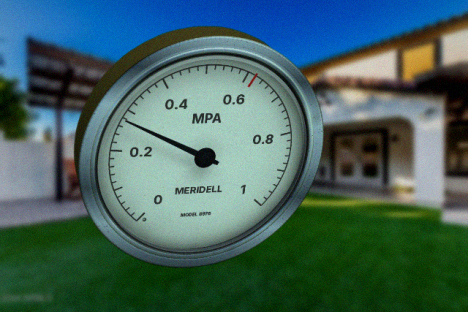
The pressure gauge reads MPa 0.28
